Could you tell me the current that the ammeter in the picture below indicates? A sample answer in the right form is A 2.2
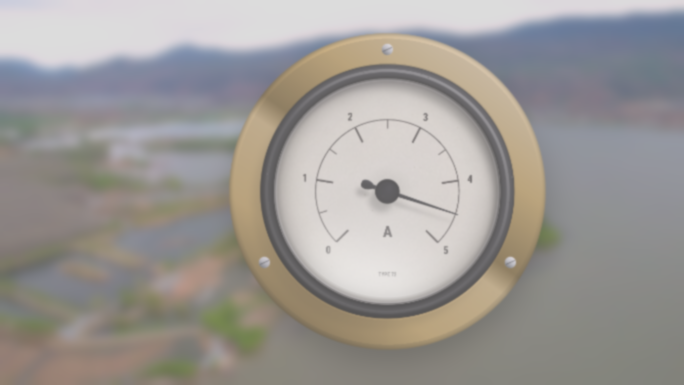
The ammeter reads A 4.5
